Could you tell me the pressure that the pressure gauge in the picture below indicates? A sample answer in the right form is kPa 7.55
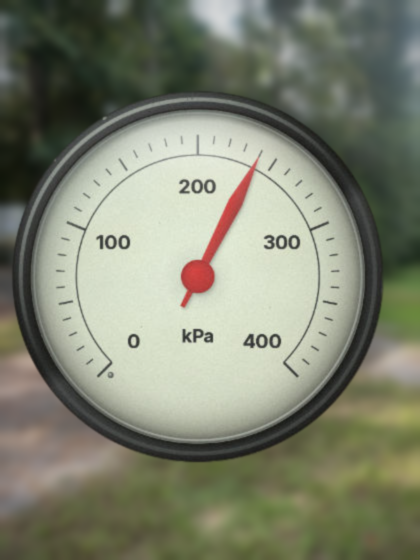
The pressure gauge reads kPa 240
